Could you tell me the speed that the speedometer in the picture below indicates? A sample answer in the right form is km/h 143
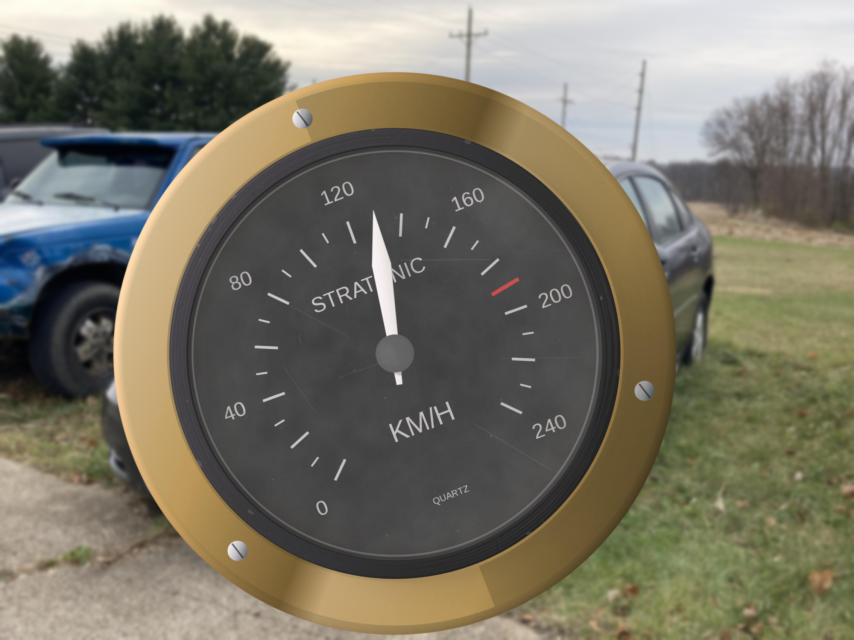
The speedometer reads km/h 130
